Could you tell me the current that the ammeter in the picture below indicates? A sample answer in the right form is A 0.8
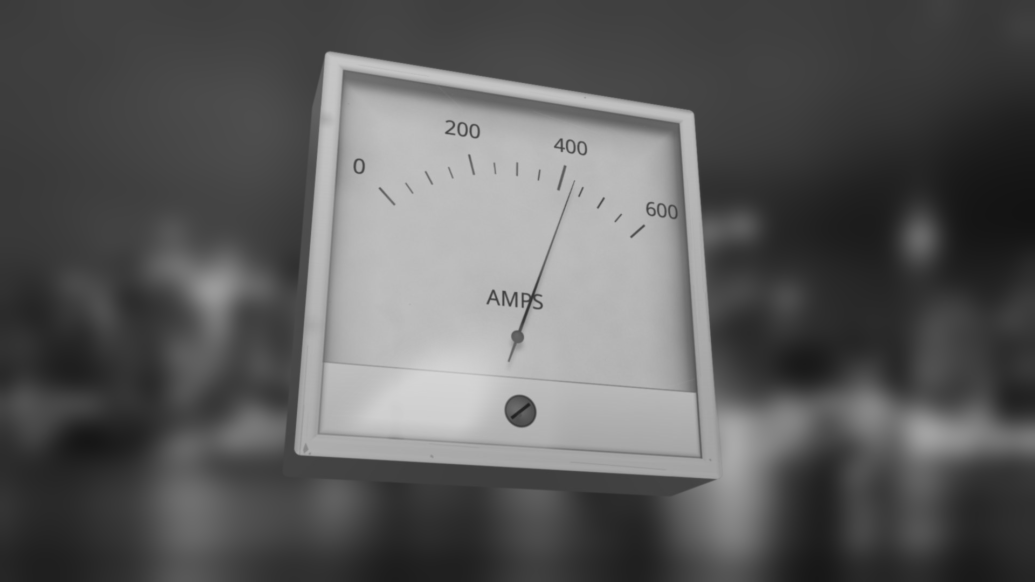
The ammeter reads A 425
